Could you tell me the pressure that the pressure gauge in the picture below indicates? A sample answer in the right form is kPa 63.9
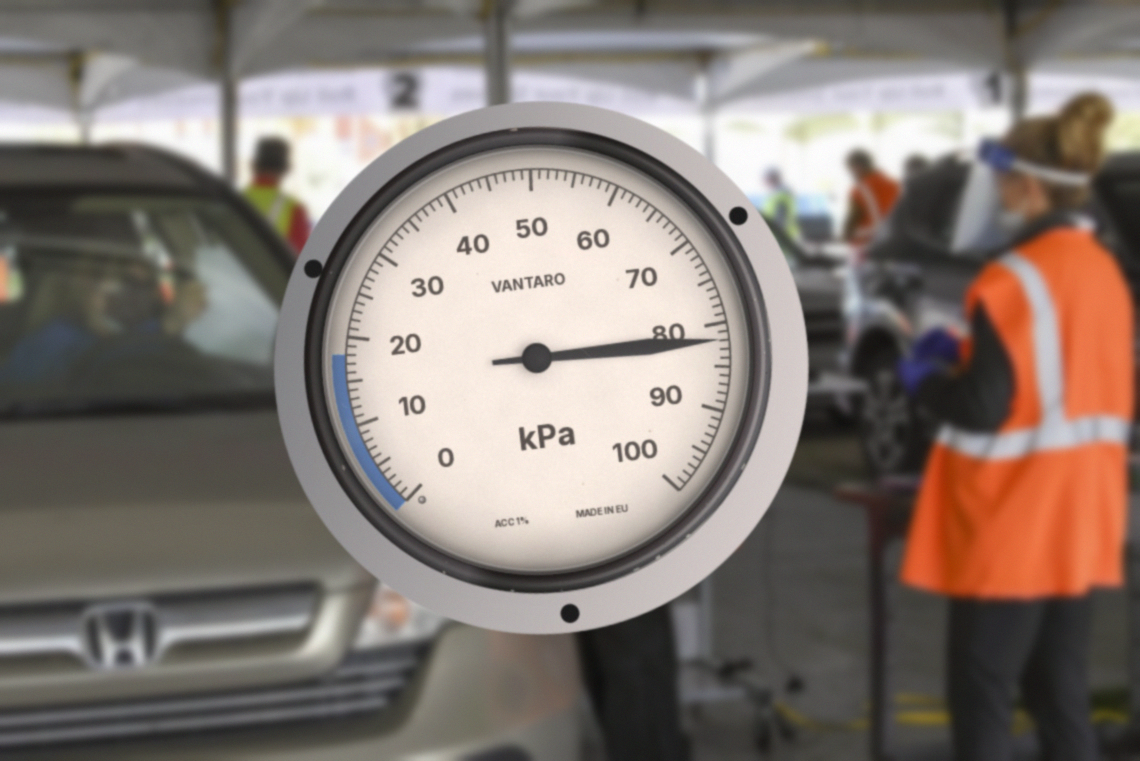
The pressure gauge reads kPa 82
